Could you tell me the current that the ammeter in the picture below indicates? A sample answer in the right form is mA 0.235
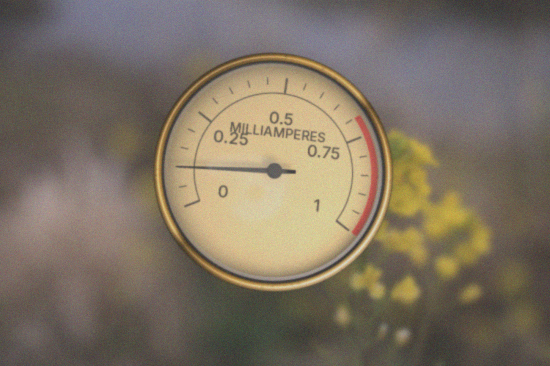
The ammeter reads mA 0.1
